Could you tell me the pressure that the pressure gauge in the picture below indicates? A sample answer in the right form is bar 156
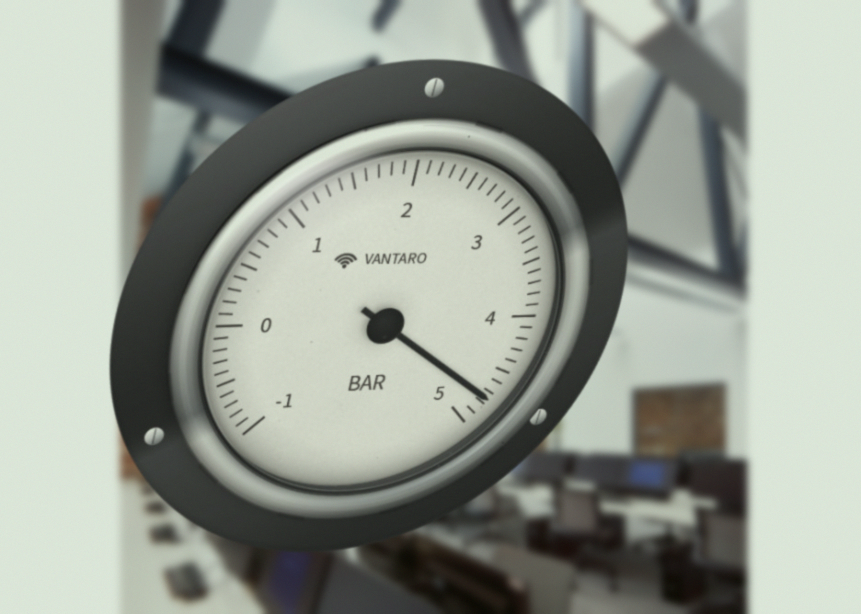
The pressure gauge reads bar 4.75
